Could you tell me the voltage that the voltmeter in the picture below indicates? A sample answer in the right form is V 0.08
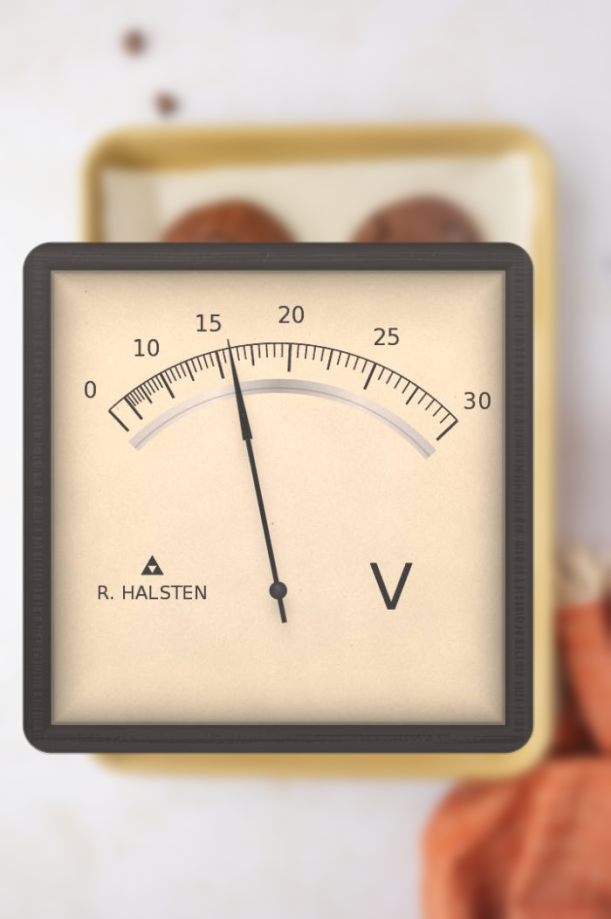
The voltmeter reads V 16
